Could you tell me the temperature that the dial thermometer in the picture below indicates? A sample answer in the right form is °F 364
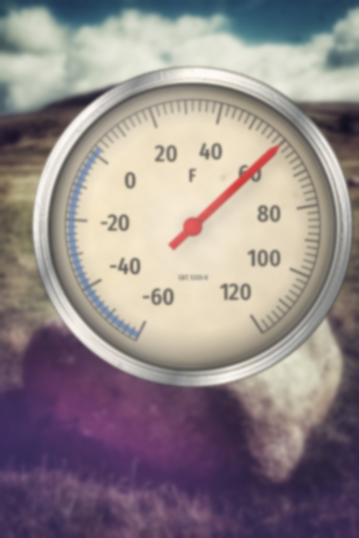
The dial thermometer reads °F 60
